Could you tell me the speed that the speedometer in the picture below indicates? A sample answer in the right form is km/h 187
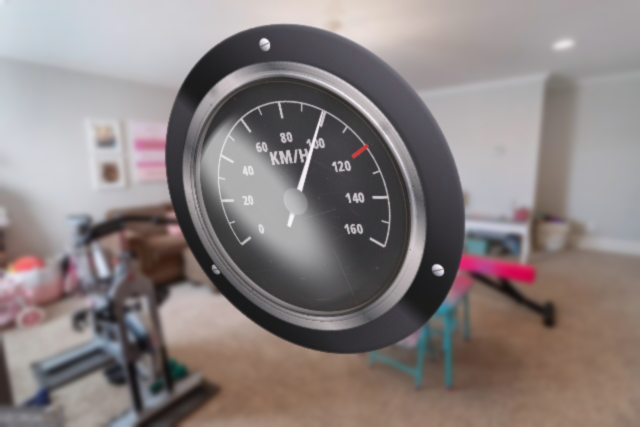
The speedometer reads km/h 100
